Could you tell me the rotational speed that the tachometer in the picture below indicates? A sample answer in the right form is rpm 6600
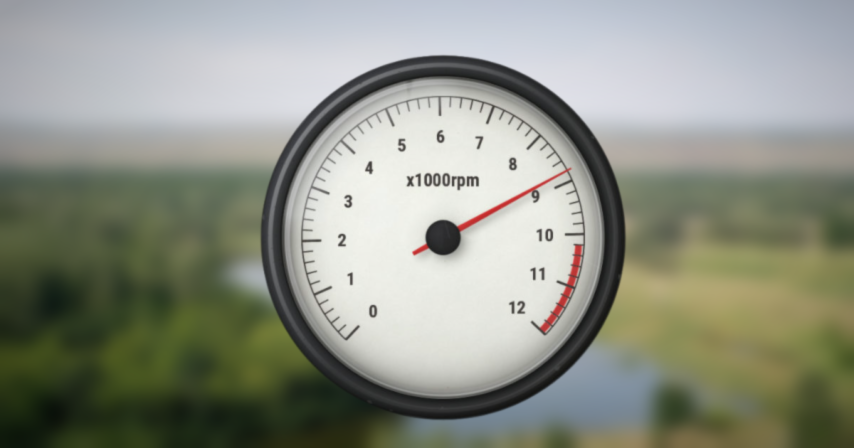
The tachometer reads rpm 8800
